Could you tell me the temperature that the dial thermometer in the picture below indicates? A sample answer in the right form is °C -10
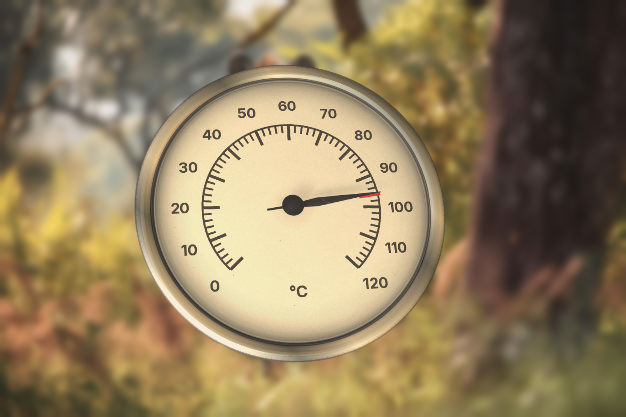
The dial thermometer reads °C 96
